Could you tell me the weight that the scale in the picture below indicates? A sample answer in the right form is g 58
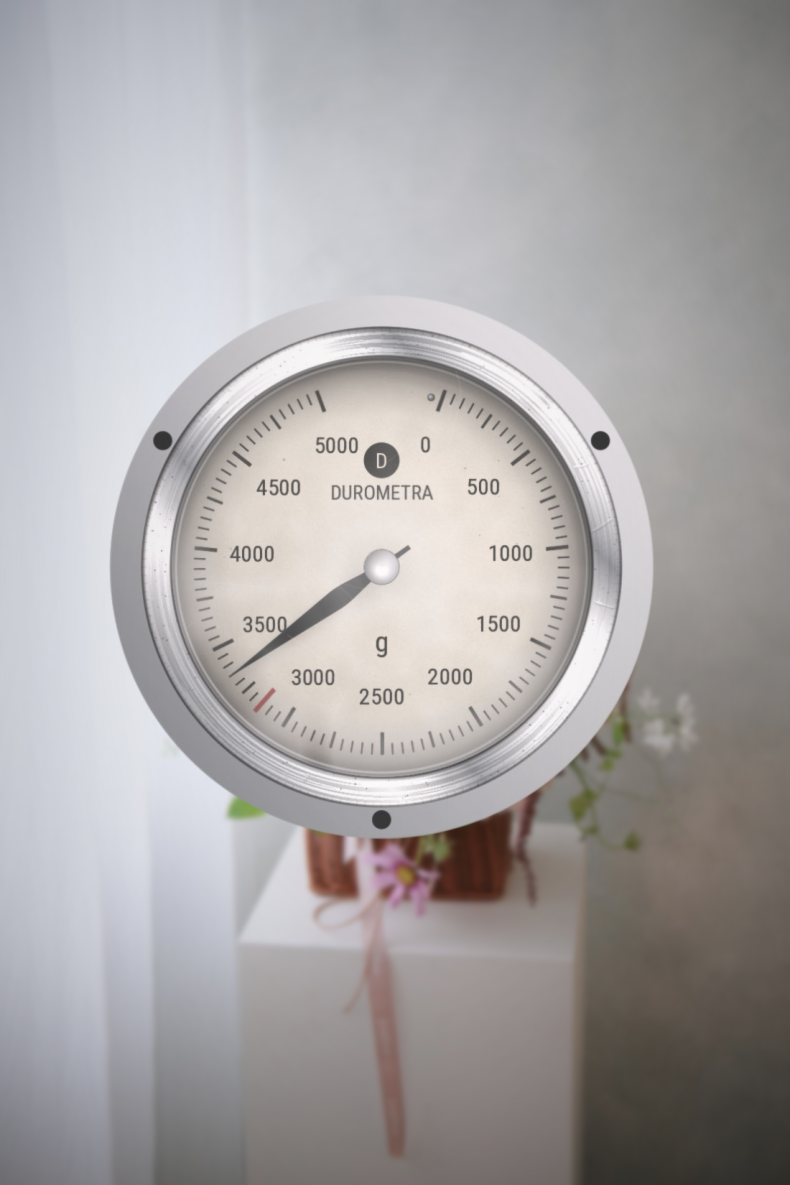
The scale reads g 3350
